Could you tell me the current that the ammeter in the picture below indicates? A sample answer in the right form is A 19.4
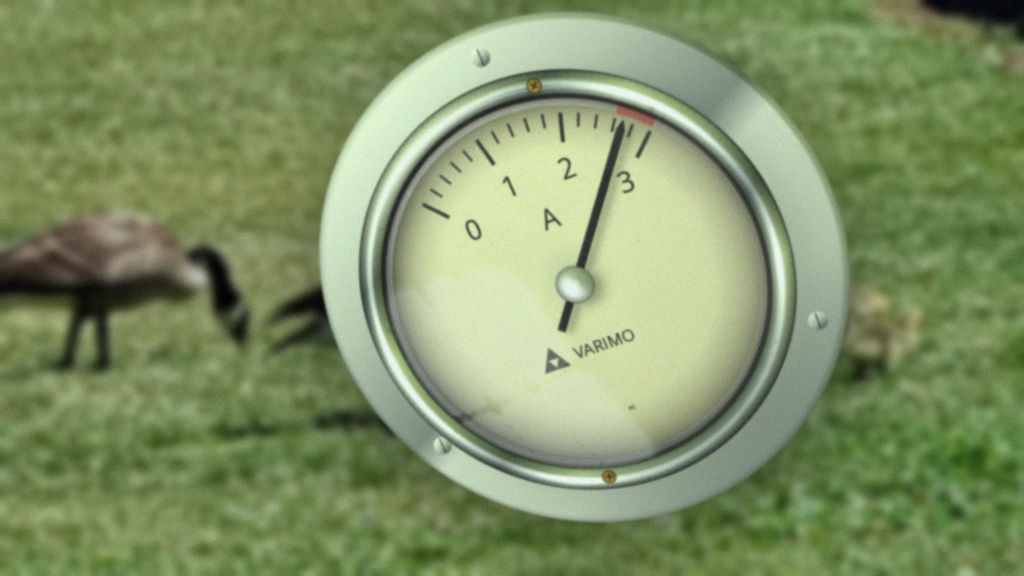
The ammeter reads A 2.7
